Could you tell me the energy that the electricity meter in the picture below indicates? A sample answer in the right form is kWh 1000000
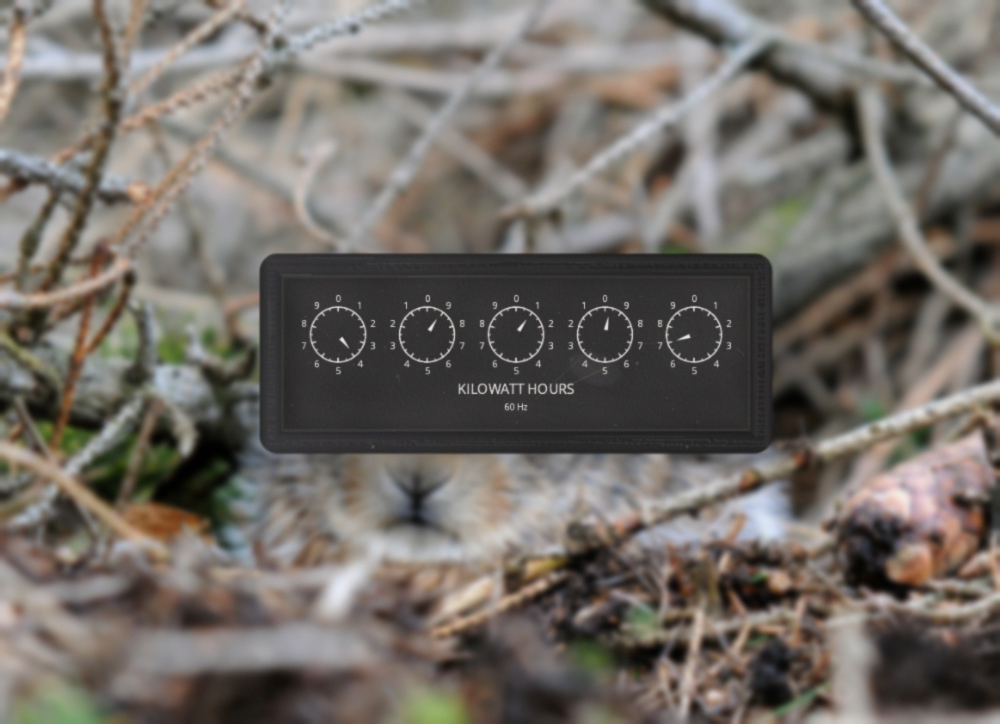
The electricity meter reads kWh 39097
